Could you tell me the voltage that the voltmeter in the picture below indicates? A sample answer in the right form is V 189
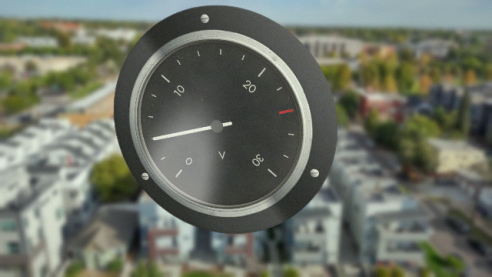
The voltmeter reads V 4
